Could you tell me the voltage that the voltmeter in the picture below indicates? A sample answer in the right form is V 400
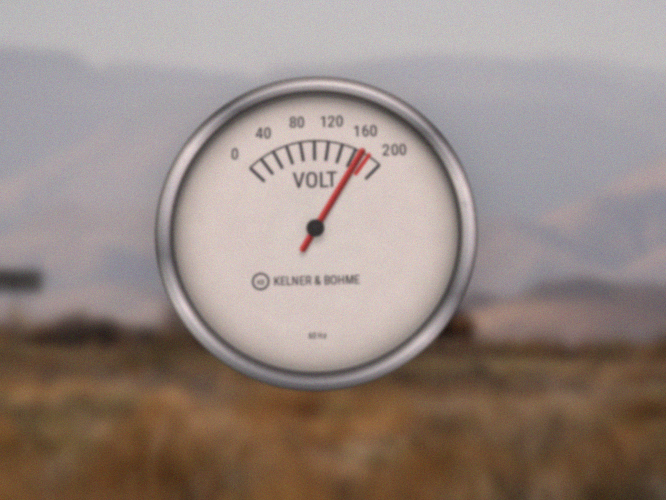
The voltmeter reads V 170
